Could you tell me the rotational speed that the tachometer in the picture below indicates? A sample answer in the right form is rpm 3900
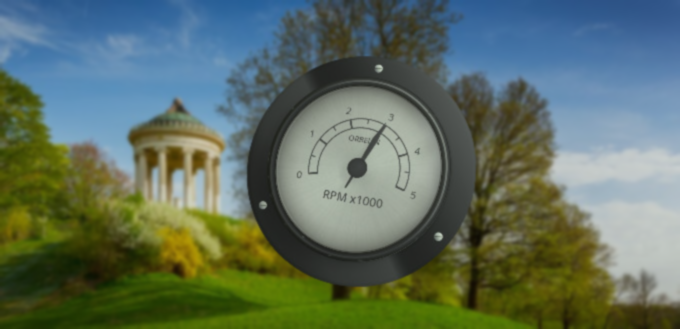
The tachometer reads rpm 3000
